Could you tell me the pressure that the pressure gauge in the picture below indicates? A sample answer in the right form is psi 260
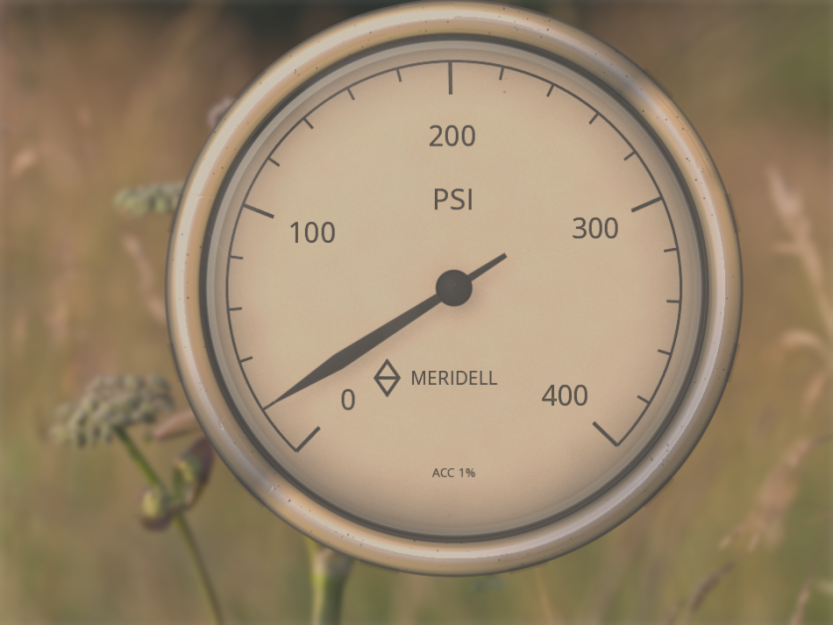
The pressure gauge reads psi 20
